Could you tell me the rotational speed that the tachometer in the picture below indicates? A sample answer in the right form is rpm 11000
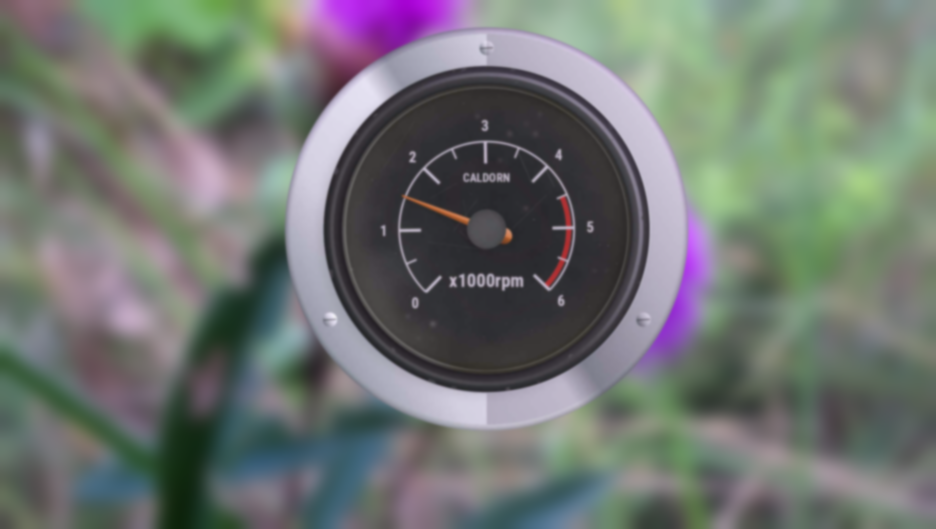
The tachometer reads rpm 1500
